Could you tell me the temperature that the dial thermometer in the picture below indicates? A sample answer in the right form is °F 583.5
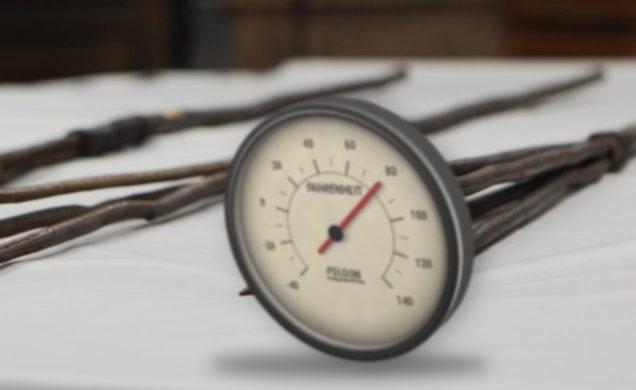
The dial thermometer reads °F 80
